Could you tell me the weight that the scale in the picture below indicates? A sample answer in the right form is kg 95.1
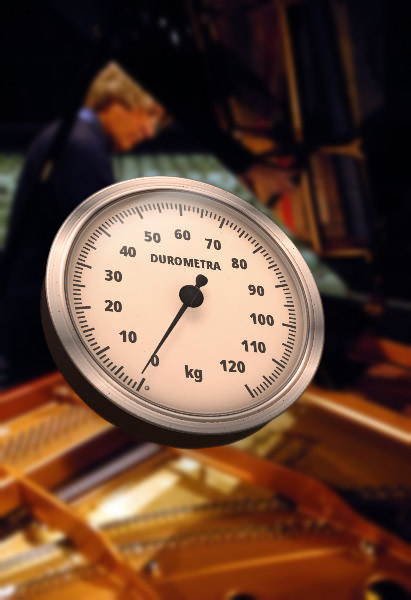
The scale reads kg 1
